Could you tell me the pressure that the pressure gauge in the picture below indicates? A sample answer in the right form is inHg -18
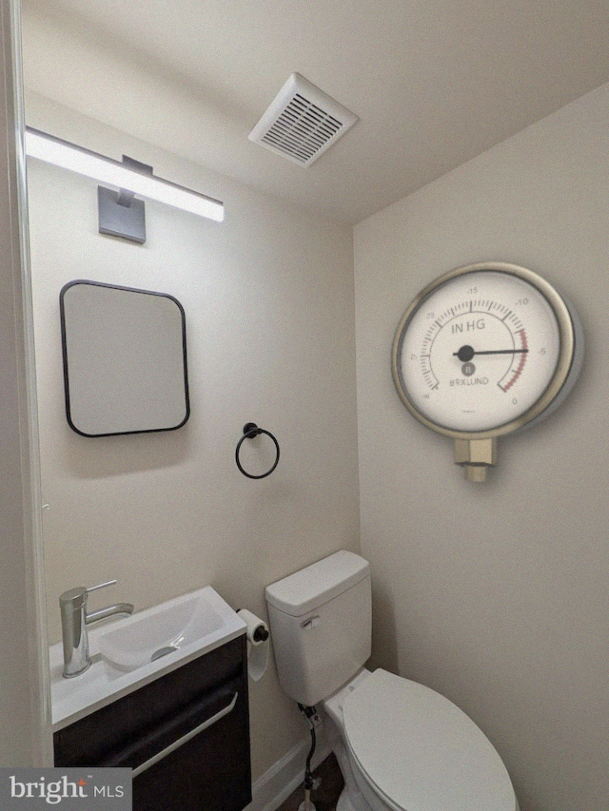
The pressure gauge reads inHg -5
